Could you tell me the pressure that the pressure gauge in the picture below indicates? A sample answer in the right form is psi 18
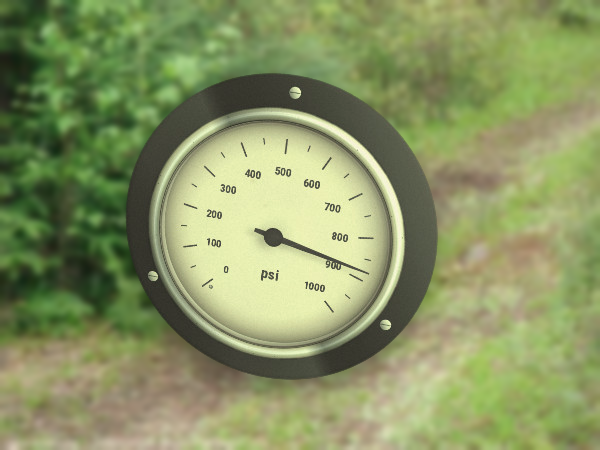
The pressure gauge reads psi 875
